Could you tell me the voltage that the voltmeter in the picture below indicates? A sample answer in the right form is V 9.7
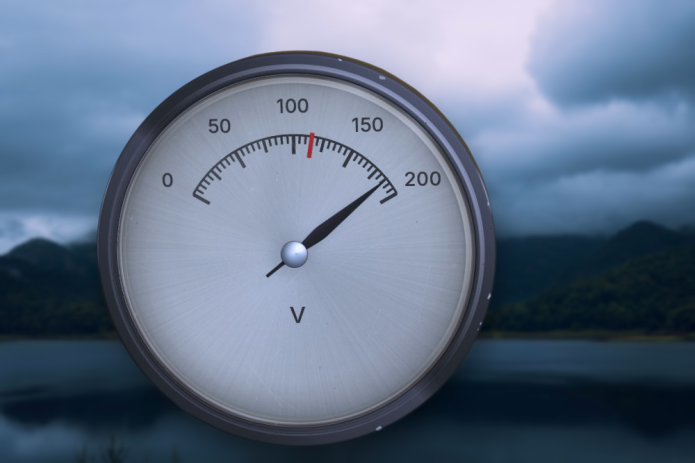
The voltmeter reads V 185
